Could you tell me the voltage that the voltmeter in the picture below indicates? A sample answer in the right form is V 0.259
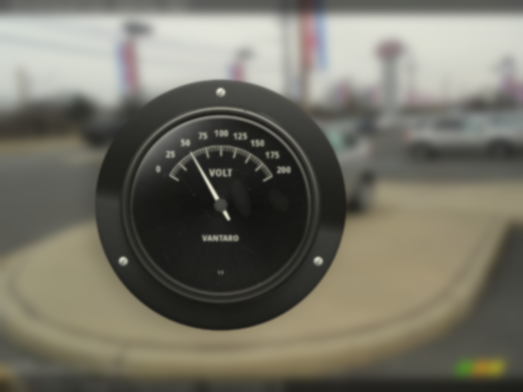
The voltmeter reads V 50
